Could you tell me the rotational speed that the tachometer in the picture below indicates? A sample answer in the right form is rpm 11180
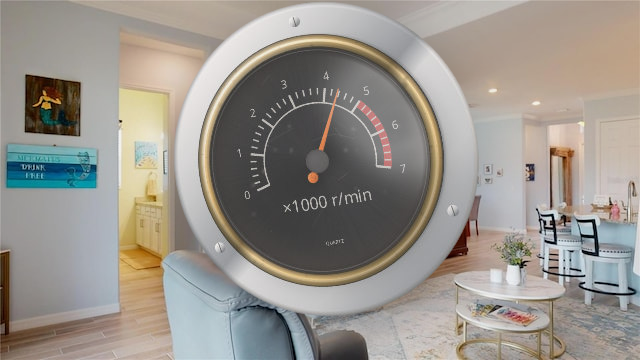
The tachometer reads rpm 4400
